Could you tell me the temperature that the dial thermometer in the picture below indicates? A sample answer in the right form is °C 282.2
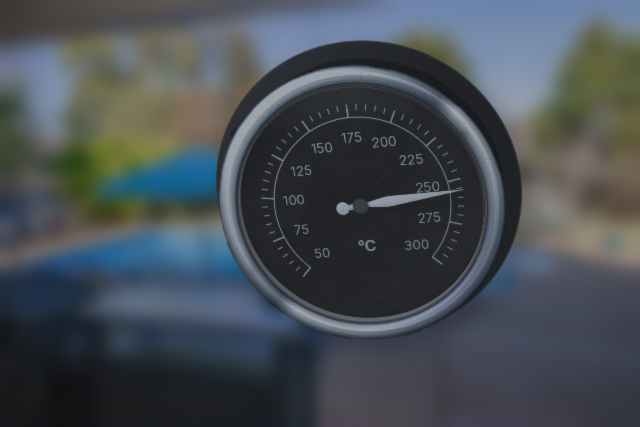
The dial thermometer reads °C 255
